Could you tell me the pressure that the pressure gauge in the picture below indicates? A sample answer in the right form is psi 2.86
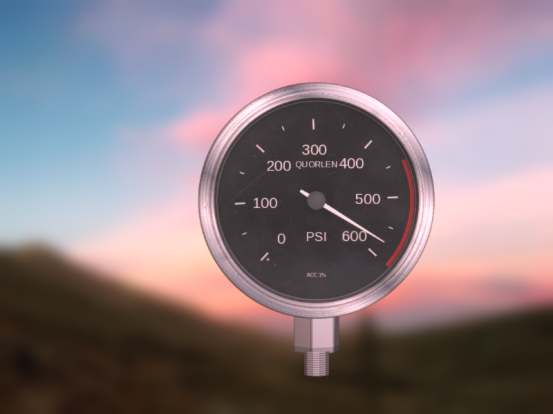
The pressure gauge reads psi 575
